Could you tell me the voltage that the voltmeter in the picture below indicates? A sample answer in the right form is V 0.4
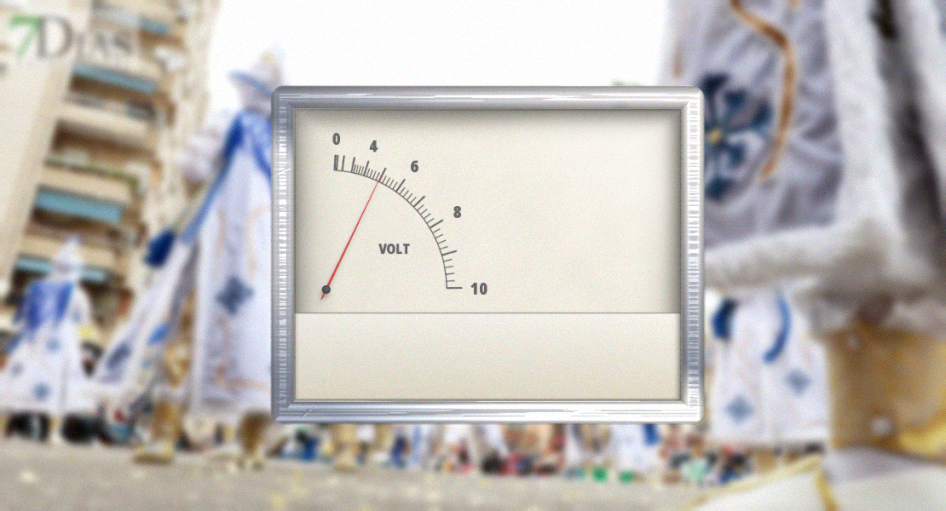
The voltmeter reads V 5
